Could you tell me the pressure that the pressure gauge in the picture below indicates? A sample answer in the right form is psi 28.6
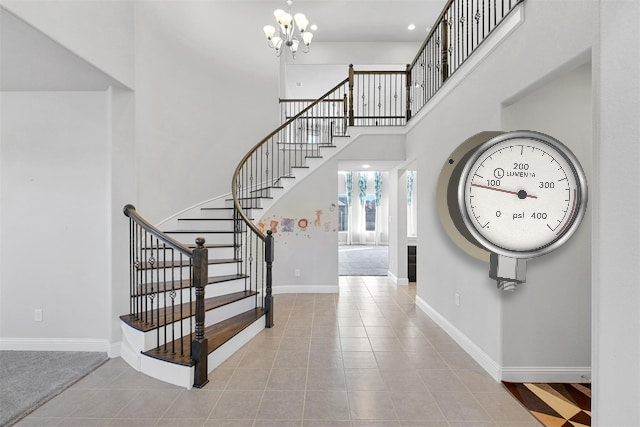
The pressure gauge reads psi 80
